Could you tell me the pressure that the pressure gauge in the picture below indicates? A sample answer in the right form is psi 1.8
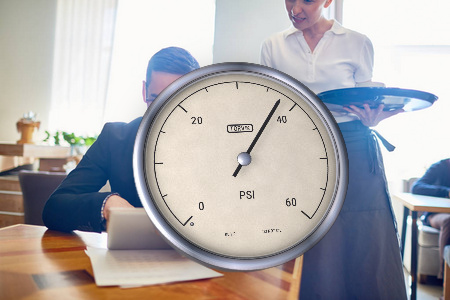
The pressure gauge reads psi 37.5
